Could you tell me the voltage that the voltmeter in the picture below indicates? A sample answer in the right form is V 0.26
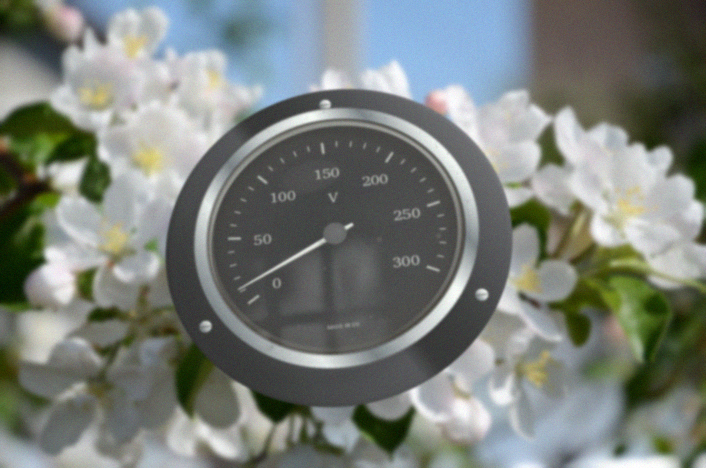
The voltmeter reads V 10
